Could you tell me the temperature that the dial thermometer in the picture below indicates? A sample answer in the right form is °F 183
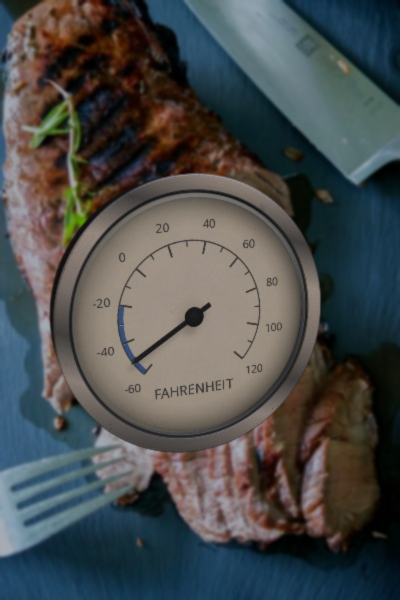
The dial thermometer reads °F -50
